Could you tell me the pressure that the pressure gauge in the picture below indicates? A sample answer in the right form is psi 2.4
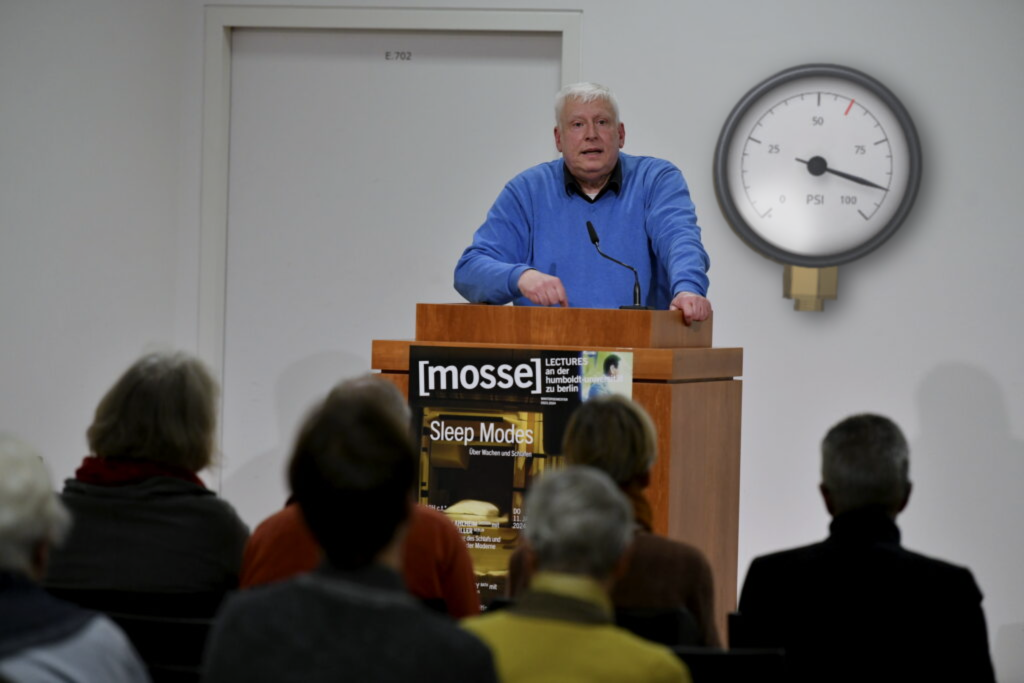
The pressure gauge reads psi 90
